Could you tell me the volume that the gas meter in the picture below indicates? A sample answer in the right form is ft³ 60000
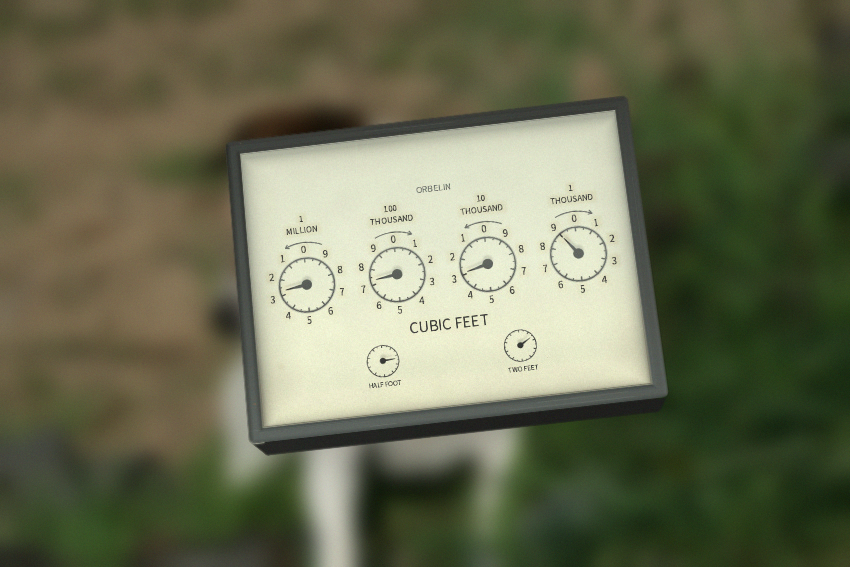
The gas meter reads ft³ 272900
